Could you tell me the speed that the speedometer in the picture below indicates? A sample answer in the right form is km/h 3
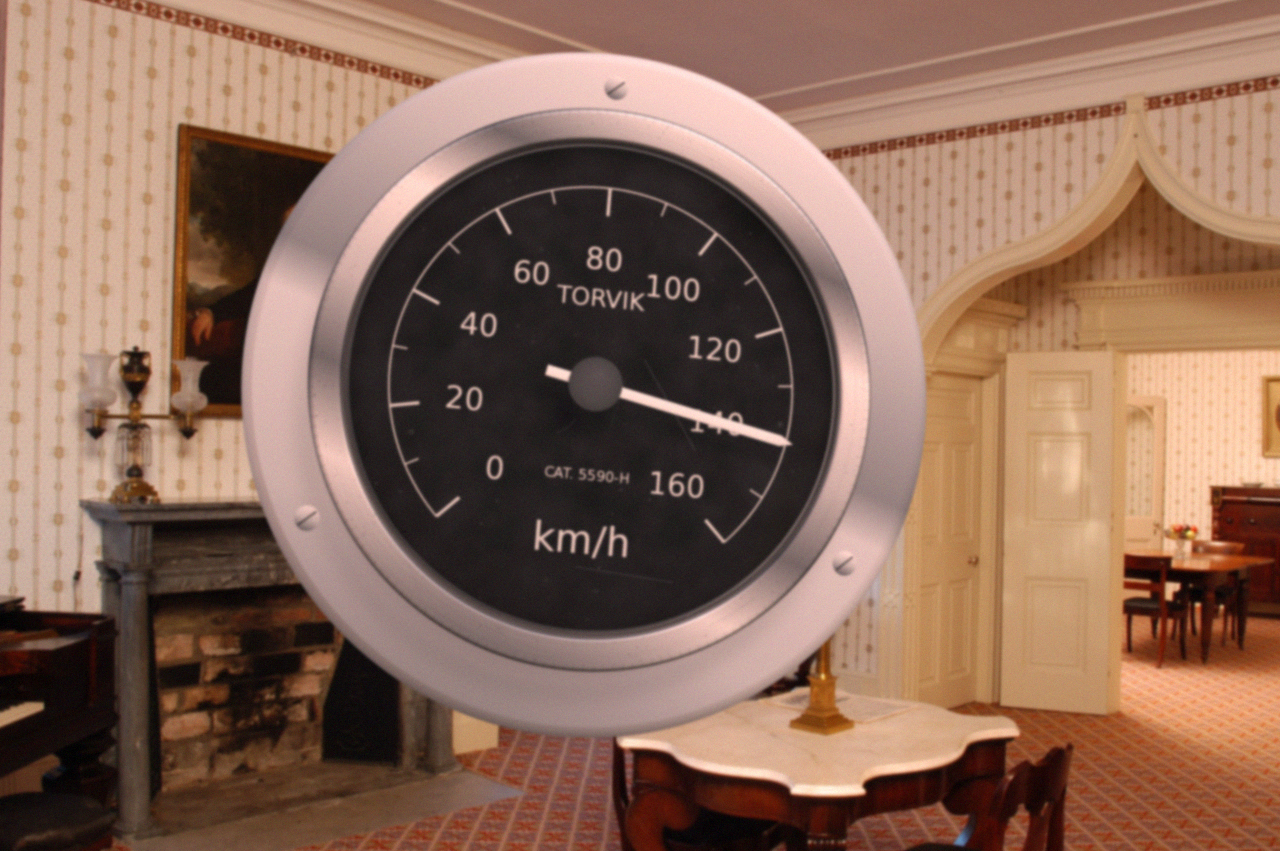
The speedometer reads km/h 140
